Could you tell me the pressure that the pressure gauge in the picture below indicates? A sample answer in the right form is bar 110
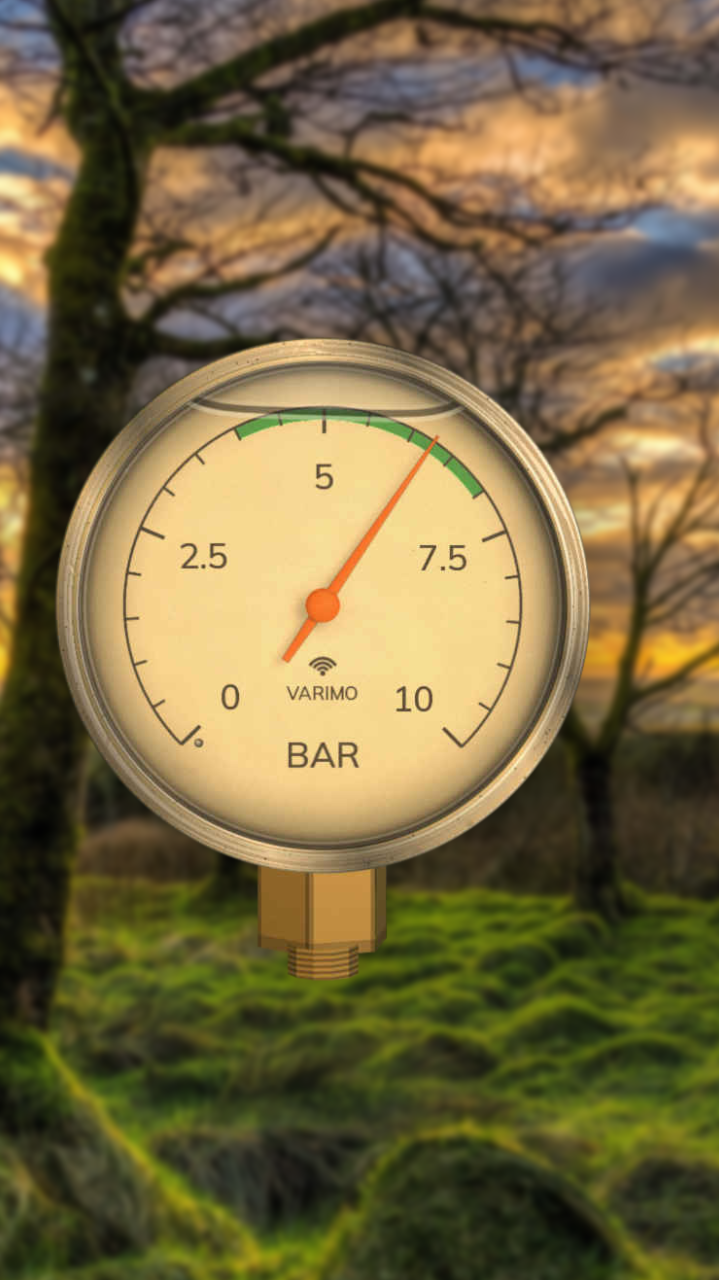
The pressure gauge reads bar 6.25
